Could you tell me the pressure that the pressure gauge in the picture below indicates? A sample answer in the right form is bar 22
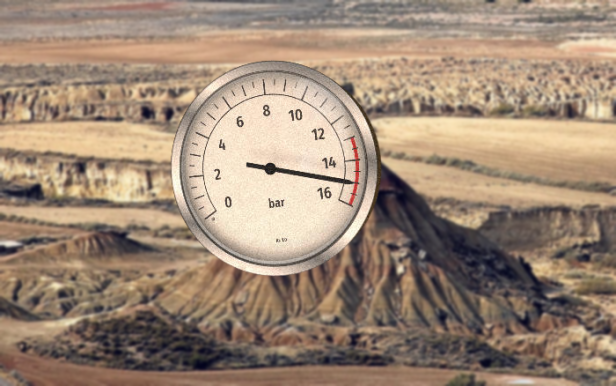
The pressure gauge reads bar 15
